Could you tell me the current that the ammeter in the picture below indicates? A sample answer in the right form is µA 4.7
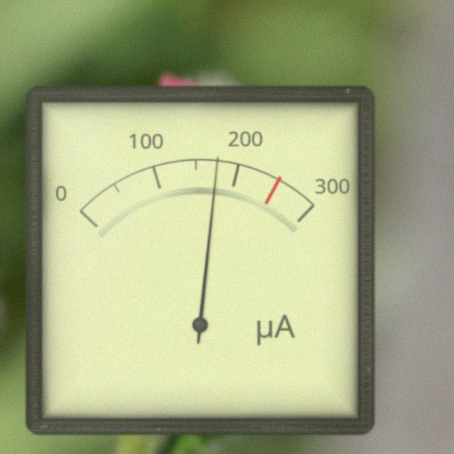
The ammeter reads µA 175
